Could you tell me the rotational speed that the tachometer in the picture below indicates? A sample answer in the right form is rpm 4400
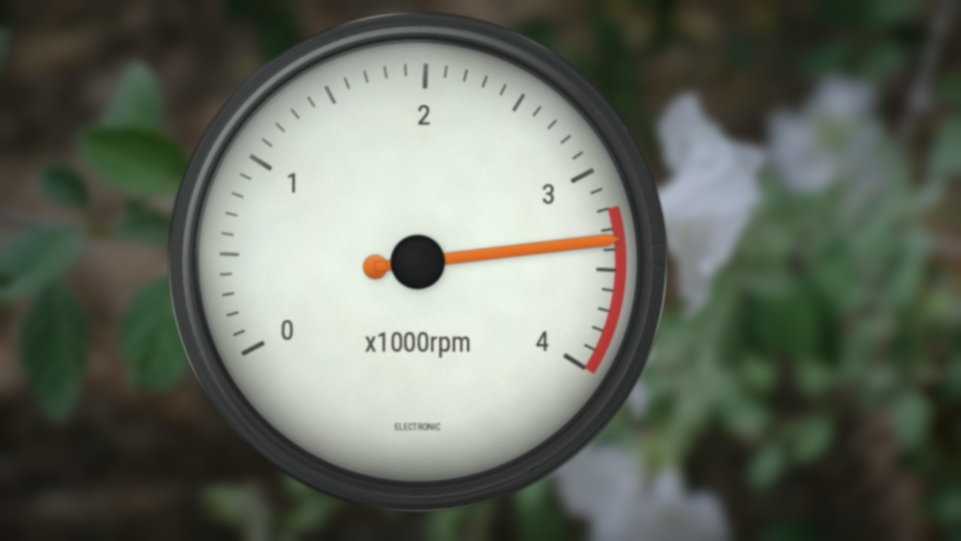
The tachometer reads rpm 3350
